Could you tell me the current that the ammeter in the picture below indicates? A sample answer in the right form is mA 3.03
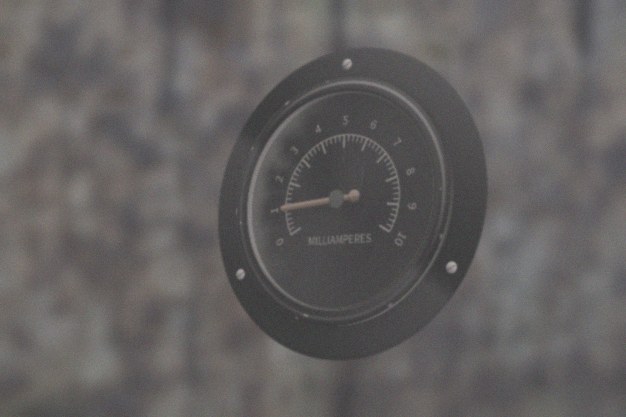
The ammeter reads mA 1
